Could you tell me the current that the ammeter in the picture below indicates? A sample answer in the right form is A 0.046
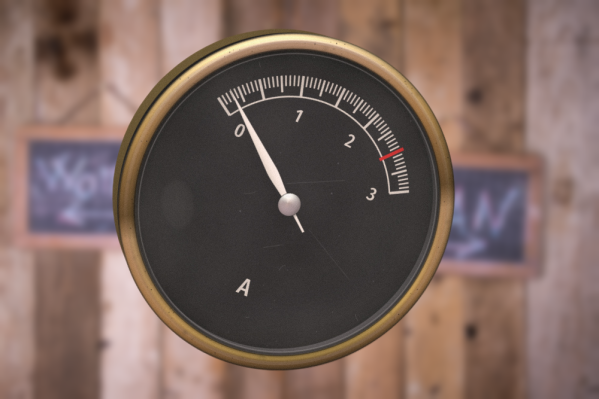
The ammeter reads A 0.15
